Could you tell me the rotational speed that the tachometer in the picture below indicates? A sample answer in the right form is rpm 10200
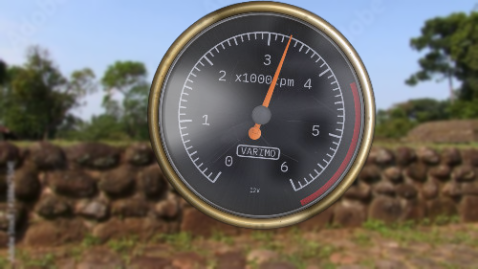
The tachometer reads rpm 3300
